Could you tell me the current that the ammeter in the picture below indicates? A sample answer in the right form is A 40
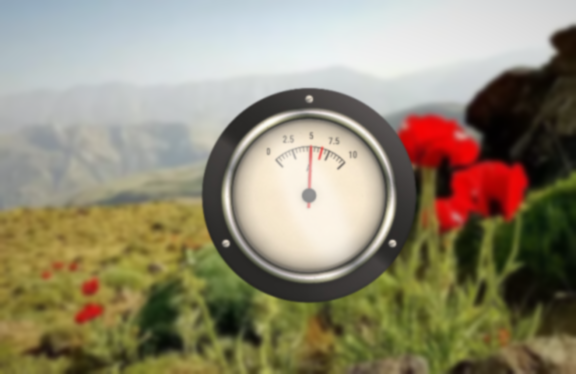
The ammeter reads A 5
